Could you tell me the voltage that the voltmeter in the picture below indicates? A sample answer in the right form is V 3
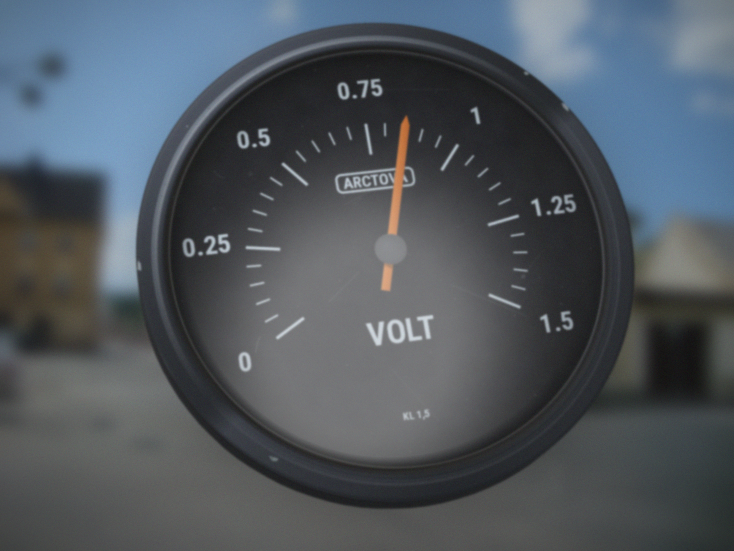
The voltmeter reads V 0.85
